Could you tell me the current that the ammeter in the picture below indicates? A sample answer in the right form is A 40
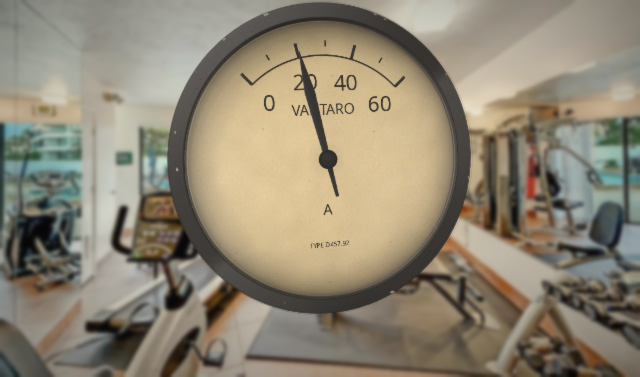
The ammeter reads A 20
